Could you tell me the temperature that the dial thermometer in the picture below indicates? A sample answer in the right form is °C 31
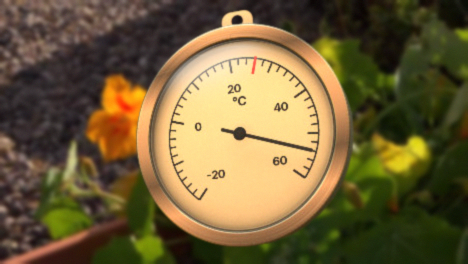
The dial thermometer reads °C 54
